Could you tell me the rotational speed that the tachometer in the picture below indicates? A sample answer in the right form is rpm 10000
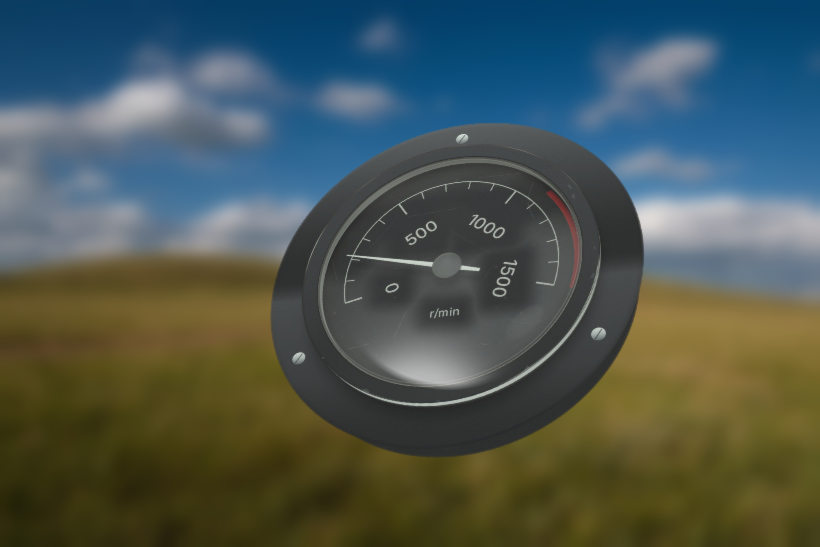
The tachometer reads rpm 200
